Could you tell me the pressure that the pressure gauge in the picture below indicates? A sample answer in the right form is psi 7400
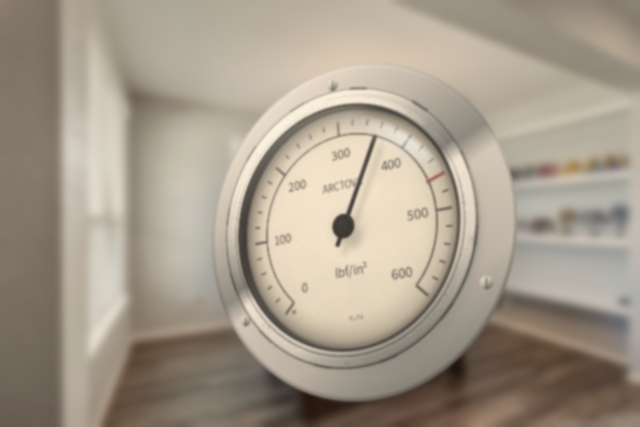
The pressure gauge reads psi 360
